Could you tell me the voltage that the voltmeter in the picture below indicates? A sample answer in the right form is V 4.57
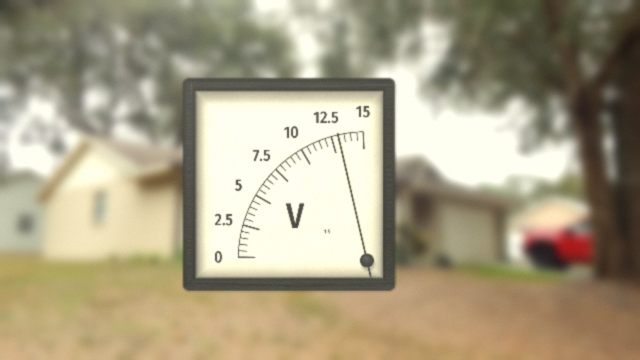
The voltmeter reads V 13
